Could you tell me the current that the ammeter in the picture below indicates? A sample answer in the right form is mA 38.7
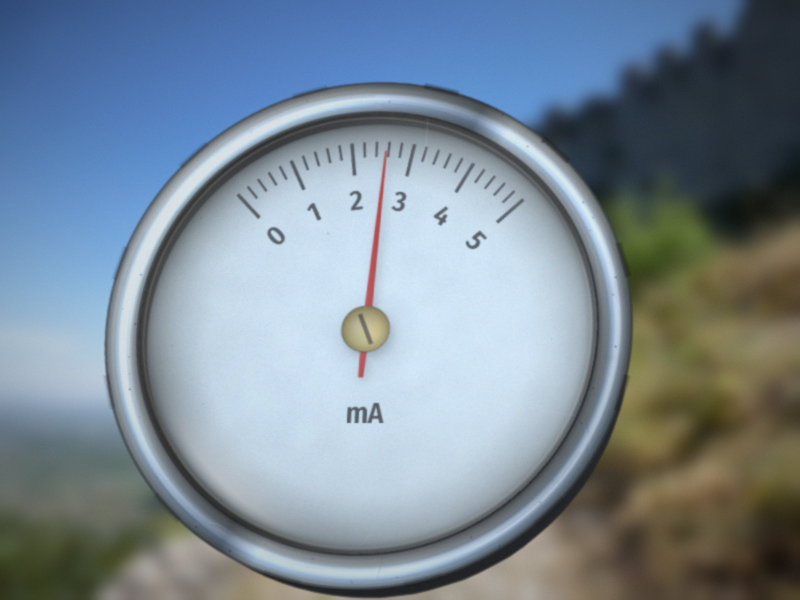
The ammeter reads mA 2.6
